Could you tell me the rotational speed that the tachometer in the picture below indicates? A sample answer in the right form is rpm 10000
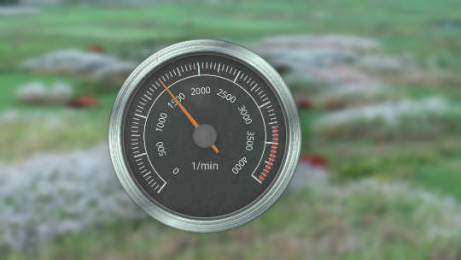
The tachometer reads rpm 1500
